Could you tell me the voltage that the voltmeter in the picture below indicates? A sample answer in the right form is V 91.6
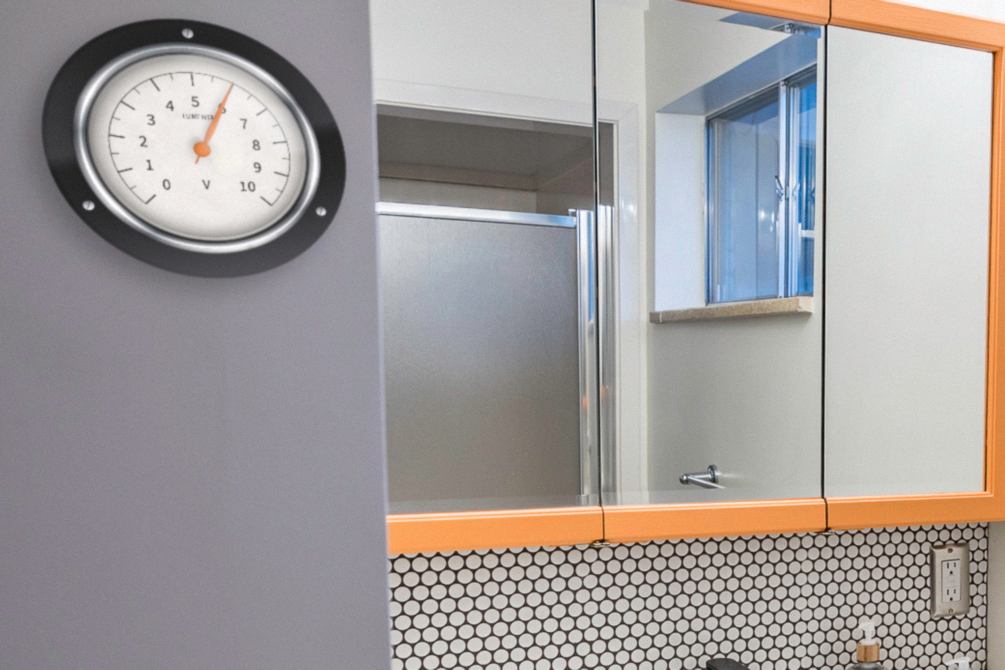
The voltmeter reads V 6
